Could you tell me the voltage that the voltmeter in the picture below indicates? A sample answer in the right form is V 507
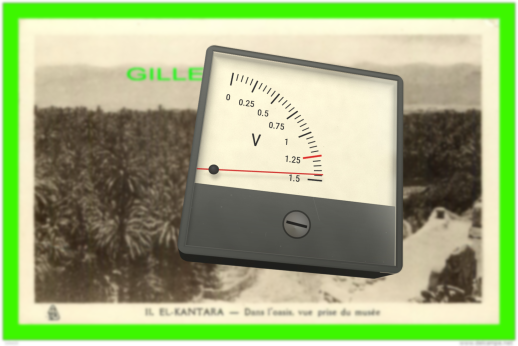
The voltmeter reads V 1.45
